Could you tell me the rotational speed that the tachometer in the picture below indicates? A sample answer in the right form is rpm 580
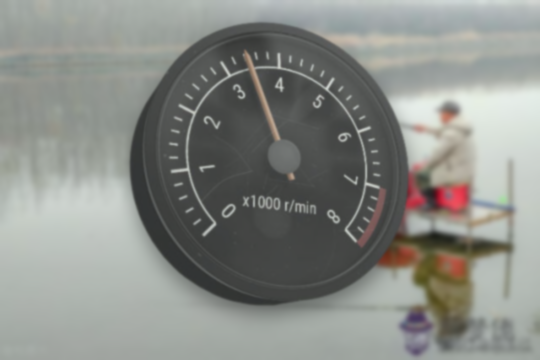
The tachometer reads rpm 3400
